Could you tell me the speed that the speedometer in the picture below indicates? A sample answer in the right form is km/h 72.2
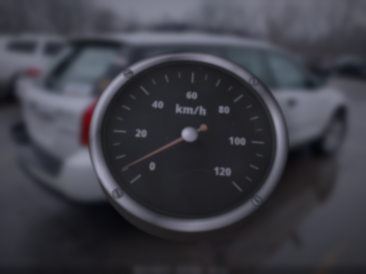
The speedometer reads km/h 5
